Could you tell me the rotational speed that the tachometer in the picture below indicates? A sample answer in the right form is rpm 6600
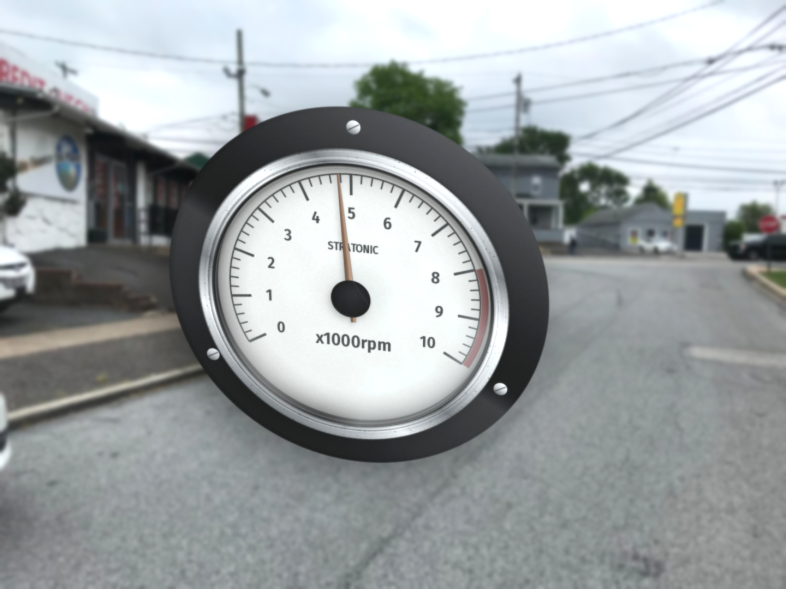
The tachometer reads rpm 4800
